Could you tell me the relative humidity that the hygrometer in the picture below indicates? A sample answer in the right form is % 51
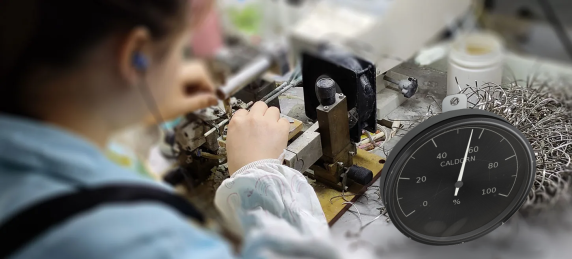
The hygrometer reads % 55
